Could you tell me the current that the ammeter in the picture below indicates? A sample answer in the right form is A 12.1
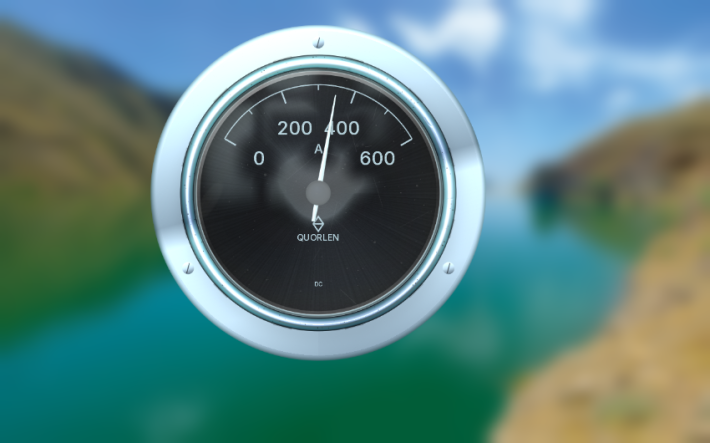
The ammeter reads A 350
